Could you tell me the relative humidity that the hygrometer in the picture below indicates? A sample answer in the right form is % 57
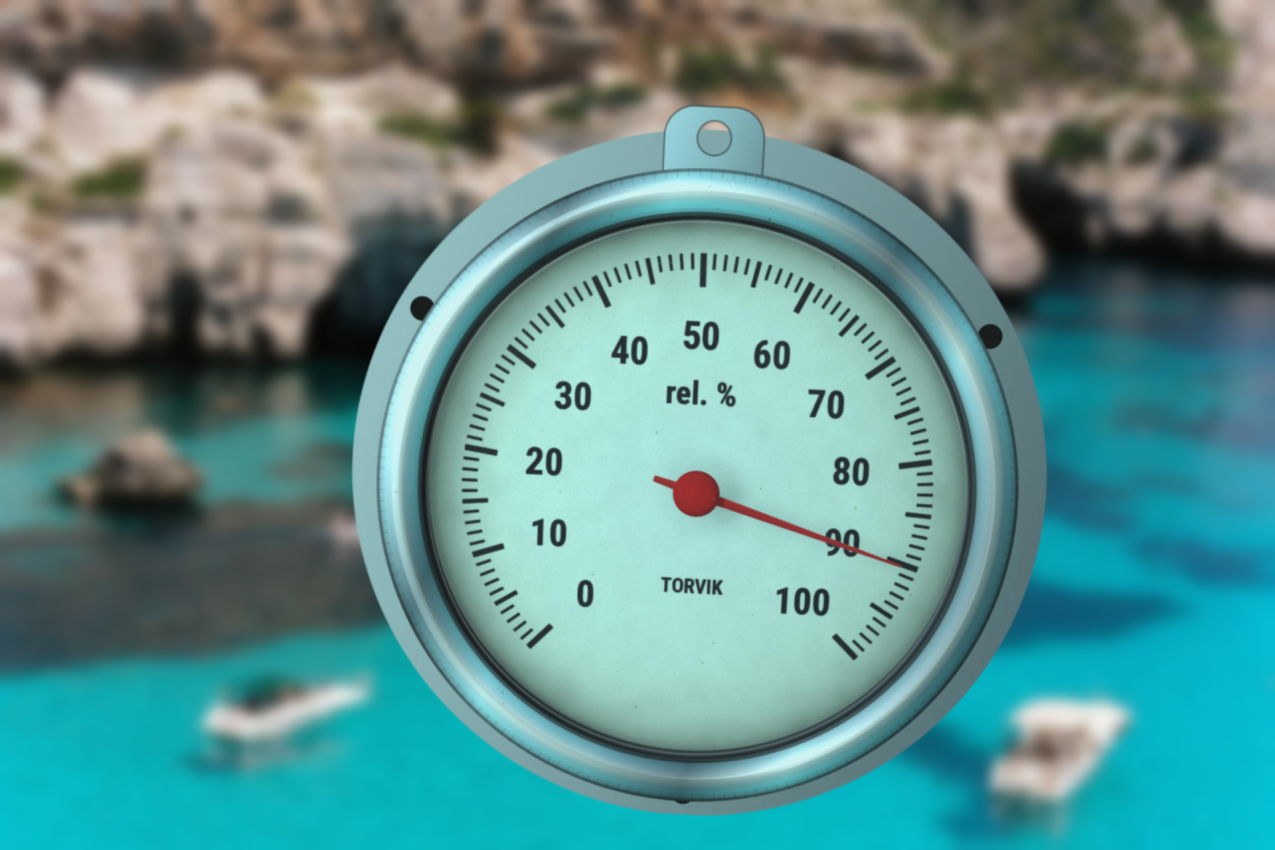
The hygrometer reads % 90
